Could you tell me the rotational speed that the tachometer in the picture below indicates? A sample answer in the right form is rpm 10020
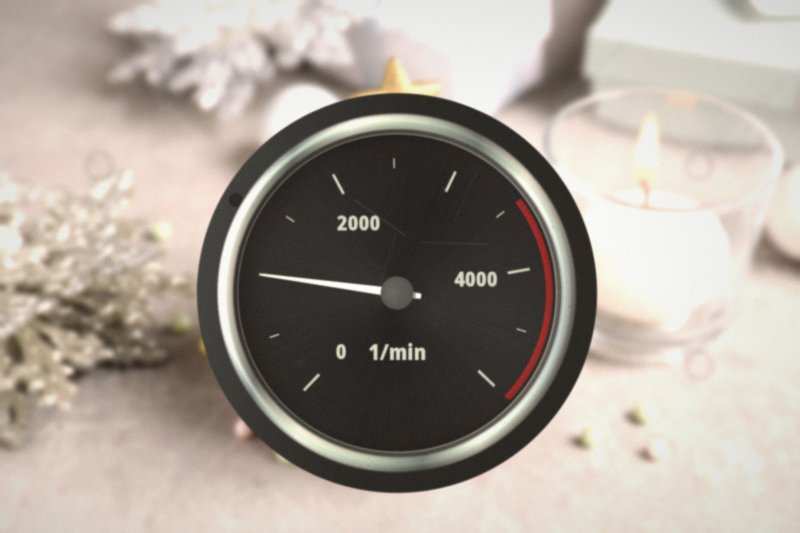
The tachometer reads rpm 1000
